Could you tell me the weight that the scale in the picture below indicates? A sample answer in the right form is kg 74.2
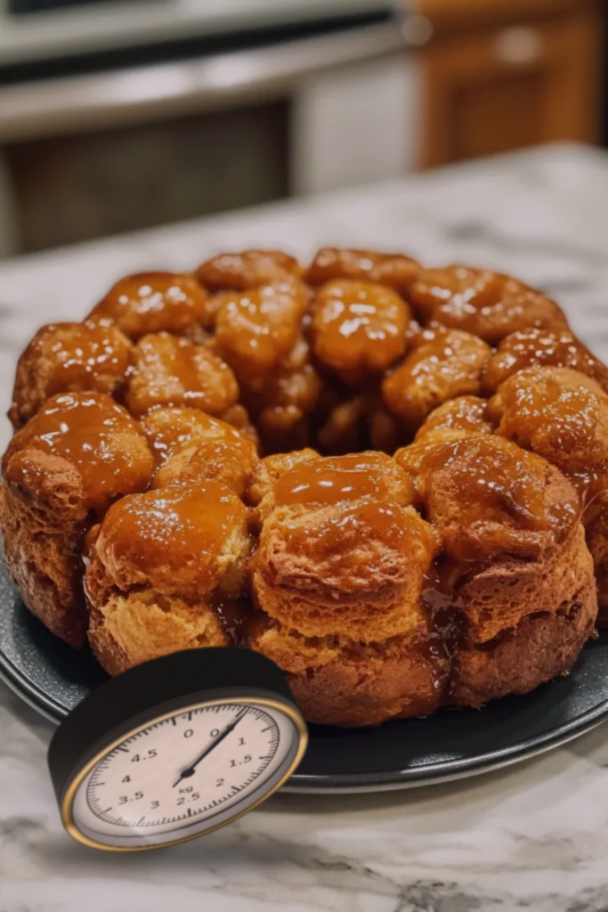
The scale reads kg 0.5
